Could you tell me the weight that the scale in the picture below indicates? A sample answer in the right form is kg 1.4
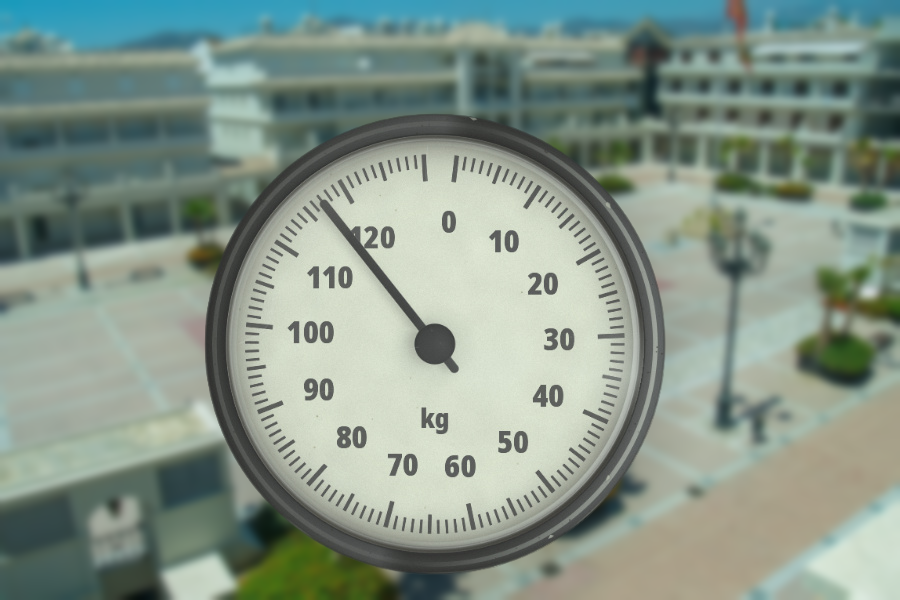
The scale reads kg 117
